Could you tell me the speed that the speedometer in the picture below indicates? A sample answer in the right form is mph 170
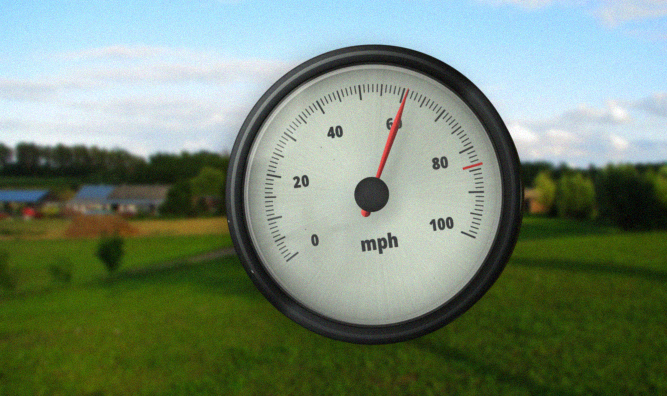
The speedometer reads mph 61
